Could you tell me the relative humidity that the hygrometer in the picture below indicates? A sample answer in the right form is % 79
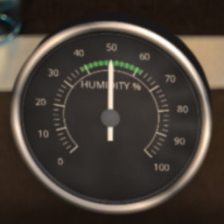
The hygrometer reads % 50
